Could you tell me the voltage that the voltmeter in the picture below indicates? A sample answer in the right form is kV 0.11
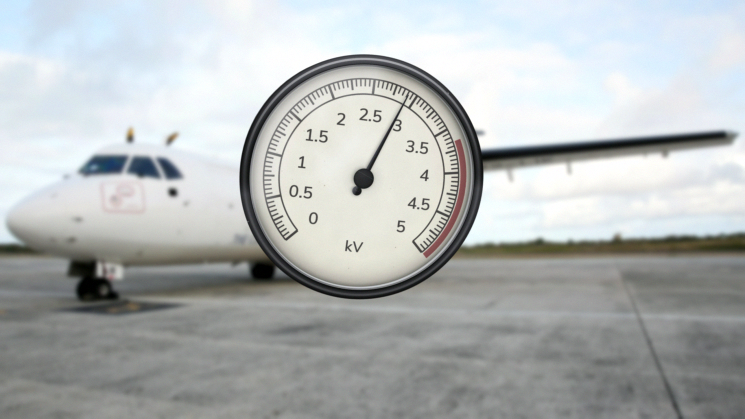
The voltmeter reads kV 2.9
